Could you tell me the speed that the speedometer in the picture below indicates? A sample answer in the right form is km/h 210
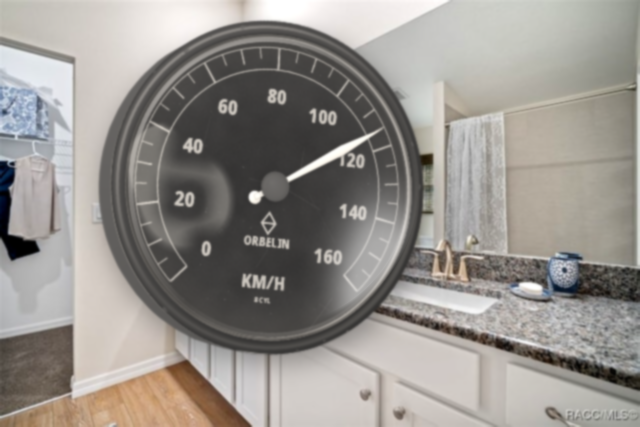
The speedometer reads km/h 115
